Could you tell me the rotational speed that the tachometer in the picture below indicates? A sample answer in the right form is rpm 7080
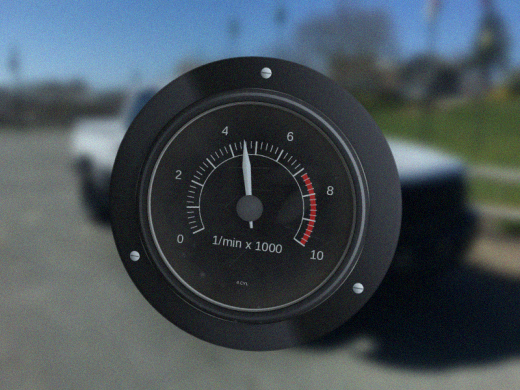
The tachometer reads rpm 4600
